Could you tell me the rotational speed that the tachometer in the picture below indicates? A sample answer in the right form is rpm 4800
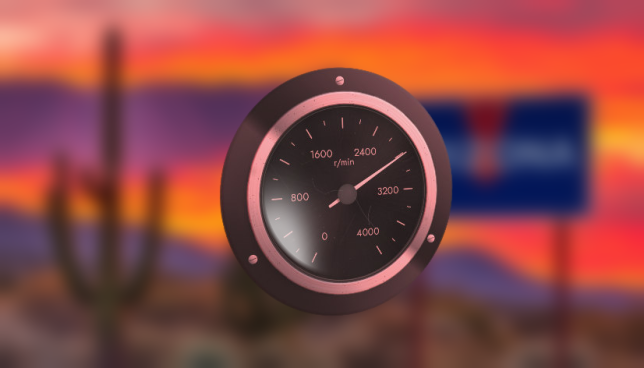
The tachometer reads rpm 2800
